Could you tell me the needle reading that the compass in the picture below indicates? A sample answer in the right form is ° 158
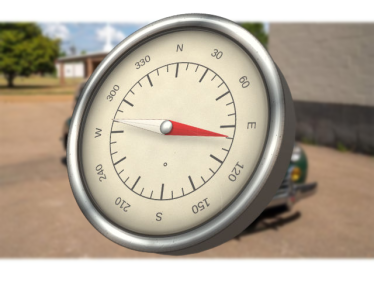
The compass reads ° 100
